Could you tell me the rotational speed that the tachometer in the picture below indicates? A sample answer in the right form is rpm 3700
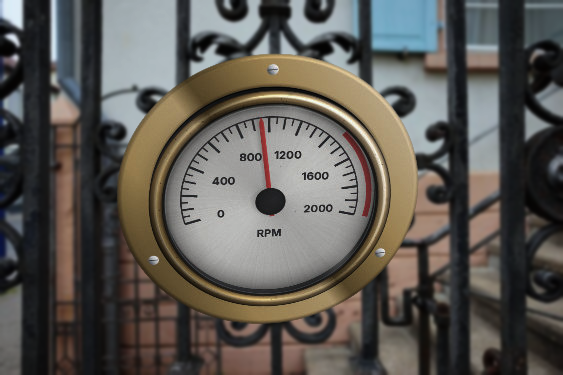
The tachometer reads rpm 950
